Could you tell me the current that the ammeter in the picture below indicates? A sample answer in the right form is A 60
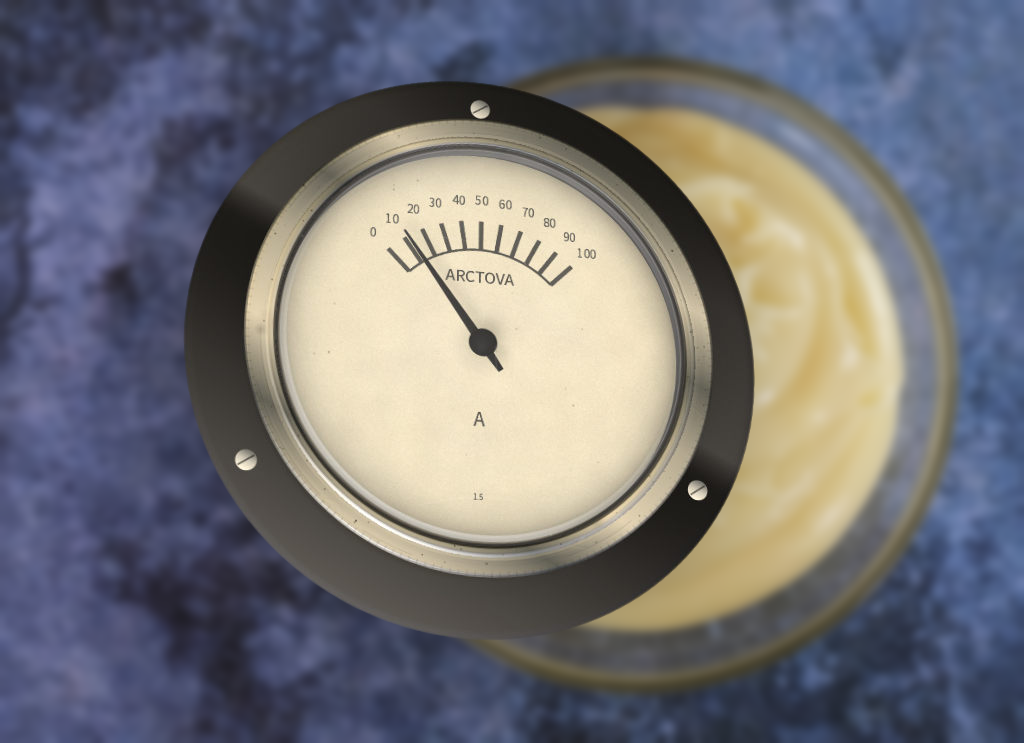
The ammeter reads A 10
